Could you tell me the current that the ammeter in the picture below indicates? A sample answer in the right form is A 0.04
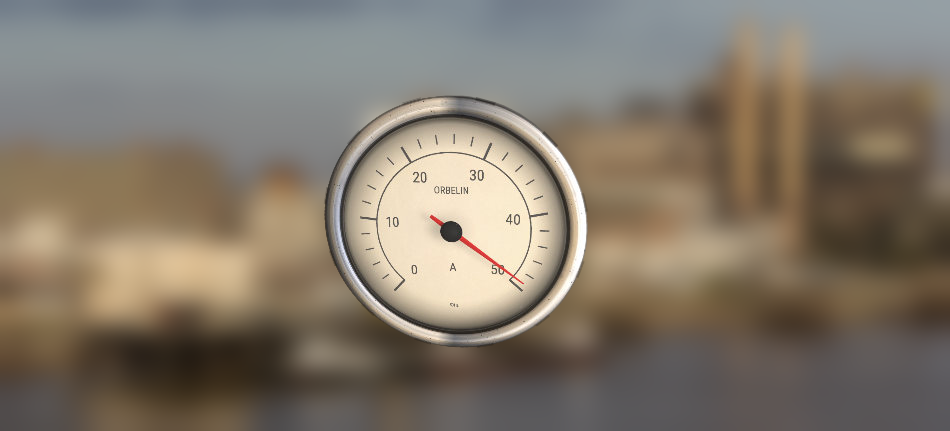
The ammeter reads A 49
